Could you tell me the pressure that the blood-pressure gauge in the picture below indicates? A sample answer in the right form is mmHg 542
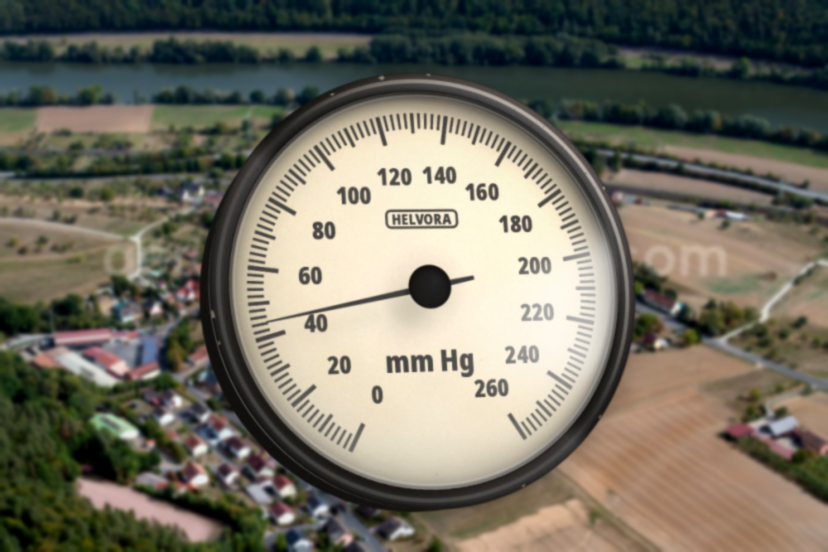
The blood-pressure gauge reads mmHg 44
